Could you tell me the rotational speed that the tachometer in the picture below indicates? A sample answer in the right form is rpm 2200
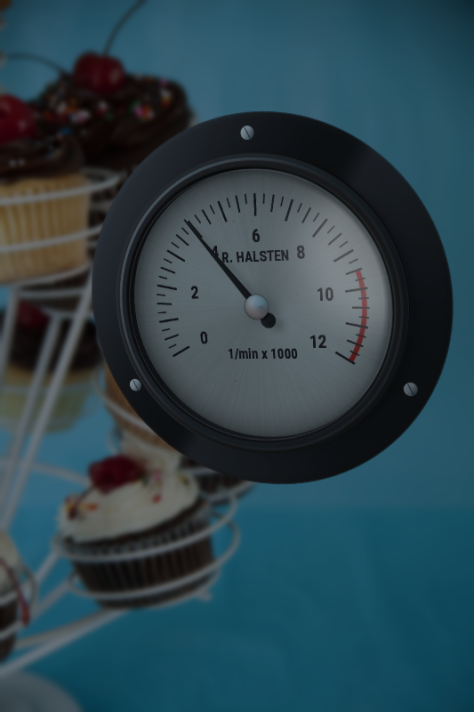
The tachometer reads rpm 4000
